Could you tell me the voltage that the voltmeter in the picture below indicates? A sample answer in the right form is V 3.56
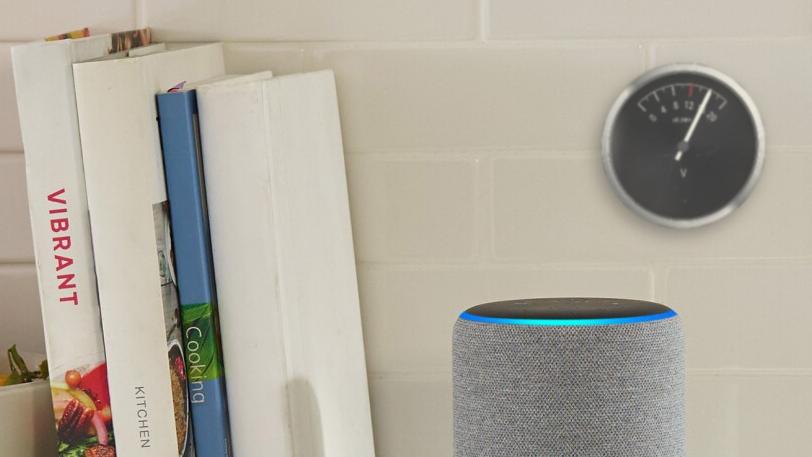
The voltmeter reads V 16
